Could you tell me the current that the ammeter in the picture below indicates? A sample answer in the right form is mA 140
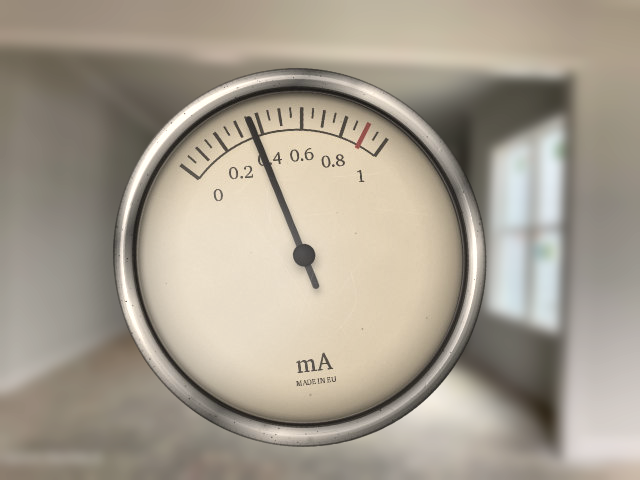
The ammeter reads mA 0.35
